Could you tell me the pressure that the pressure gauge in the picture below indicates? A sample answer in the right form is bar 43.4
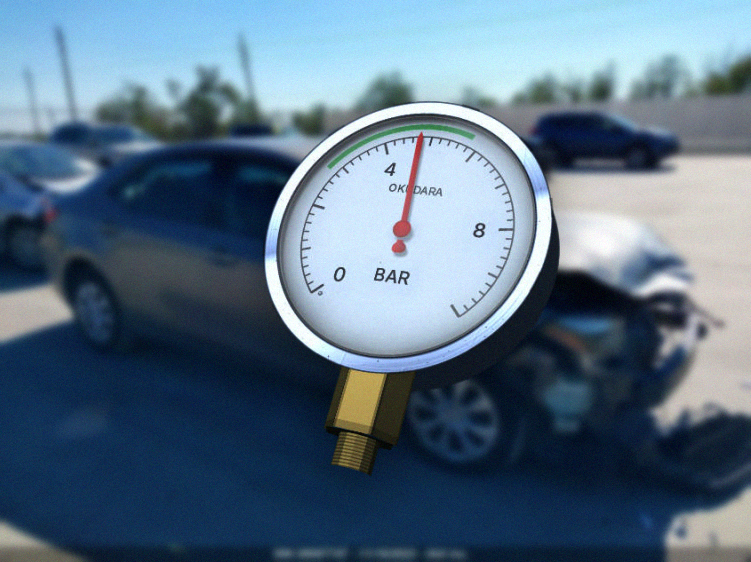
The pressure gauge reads bar 4.8
